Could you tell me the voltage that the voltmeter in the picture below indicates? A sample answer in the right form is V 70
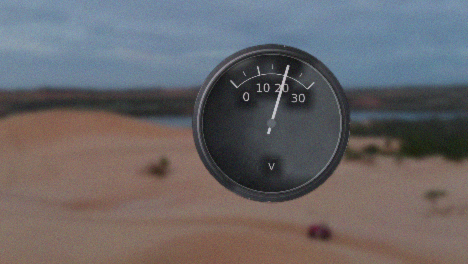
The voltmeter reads V 20
